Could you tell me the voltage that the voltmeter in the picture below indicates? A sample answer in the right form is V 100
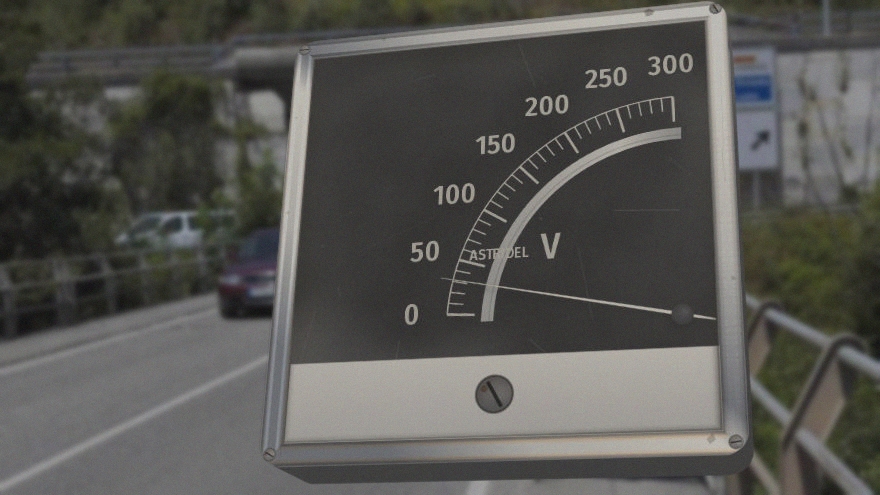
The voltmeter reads V 30
